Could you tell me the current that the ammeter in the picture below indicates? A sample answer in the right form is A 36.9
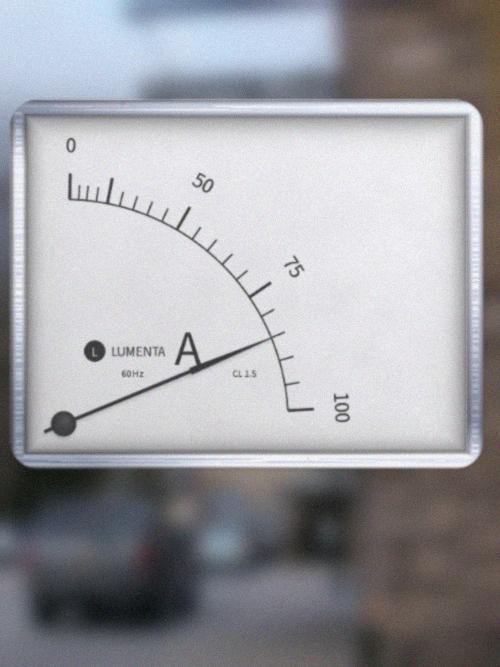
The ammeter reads A 85
